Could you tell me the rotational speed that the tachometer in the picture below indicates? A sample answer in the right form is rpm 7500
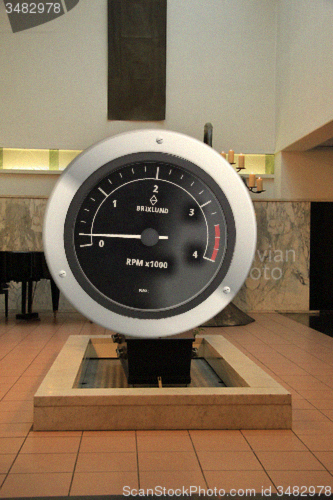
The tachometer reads rpm 200
